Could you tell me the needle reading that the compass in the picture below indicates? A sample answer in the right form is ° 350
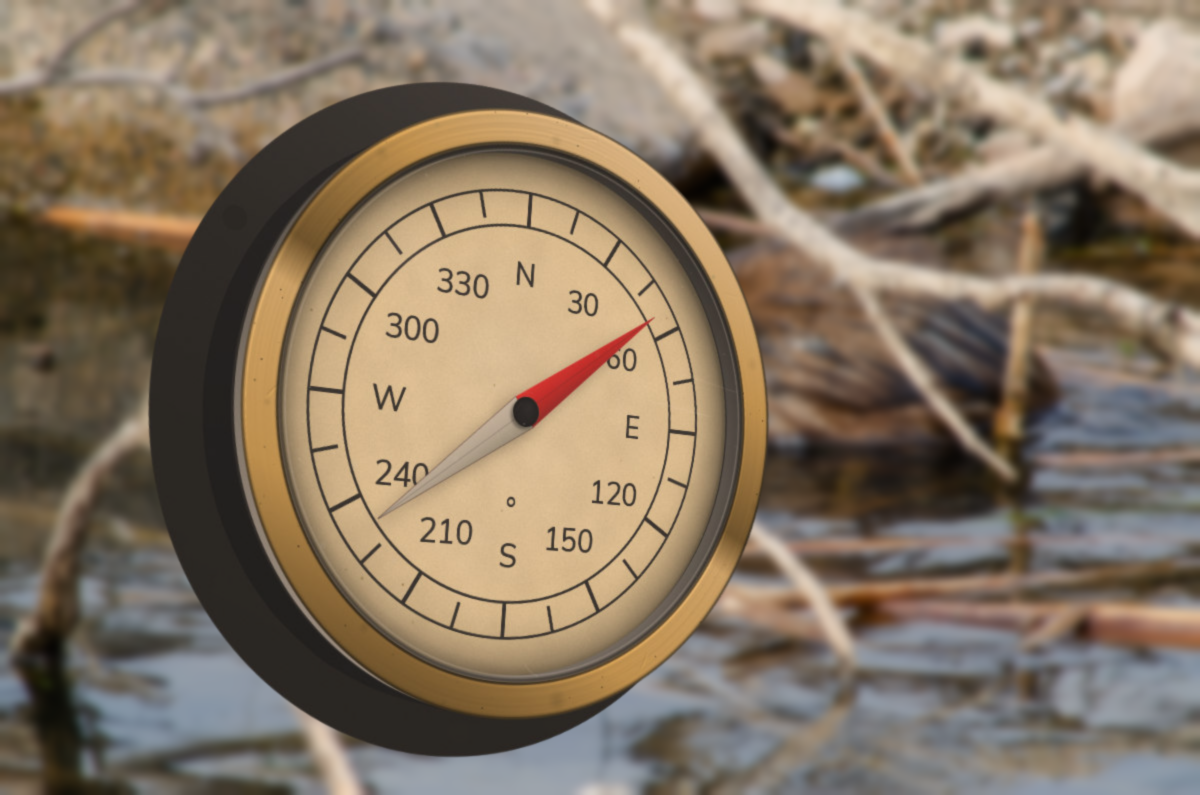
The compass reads ° 52.5
